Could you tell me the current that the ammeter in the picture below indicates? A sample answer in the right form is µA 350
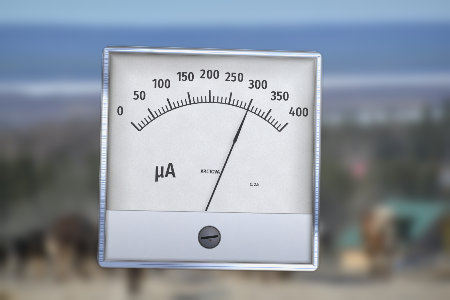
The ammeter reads µA 300
